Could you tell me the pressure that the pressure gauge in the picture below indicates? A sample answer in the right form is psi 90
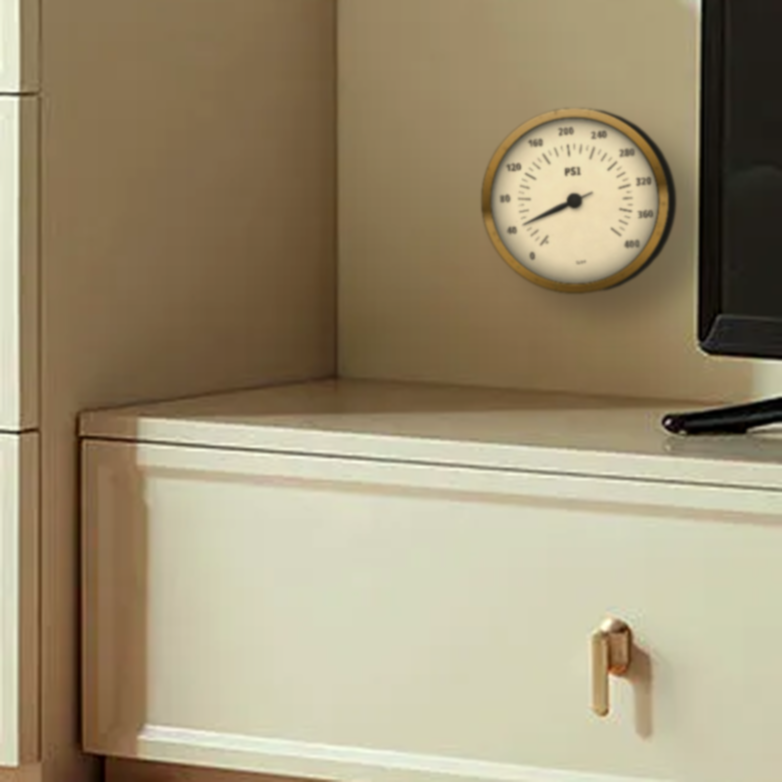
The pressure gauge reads psi 40
